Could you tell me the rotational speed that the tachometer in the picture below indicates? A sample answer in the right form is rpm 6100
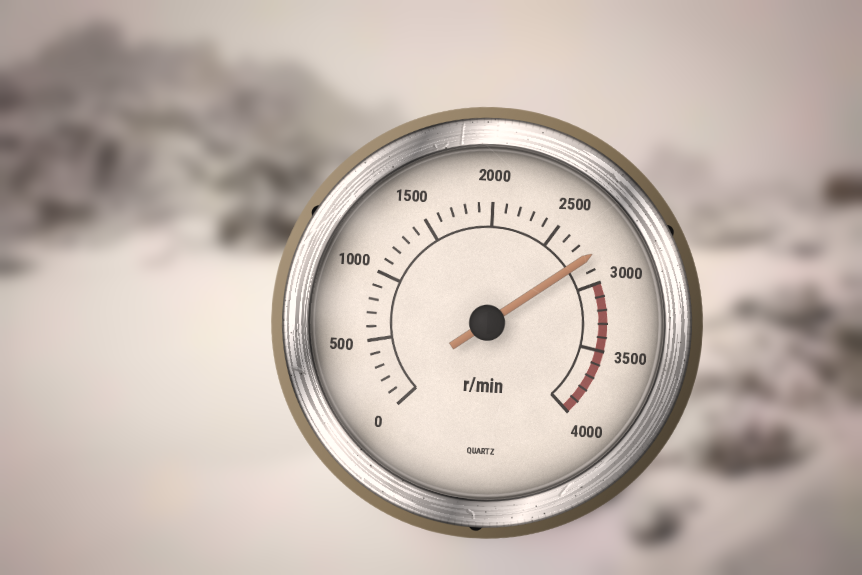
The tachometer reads rpm 2800
